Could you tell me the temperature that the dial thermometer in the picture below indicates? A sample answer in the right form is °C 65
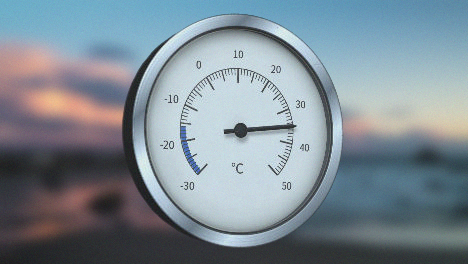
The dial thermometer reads °C 35
